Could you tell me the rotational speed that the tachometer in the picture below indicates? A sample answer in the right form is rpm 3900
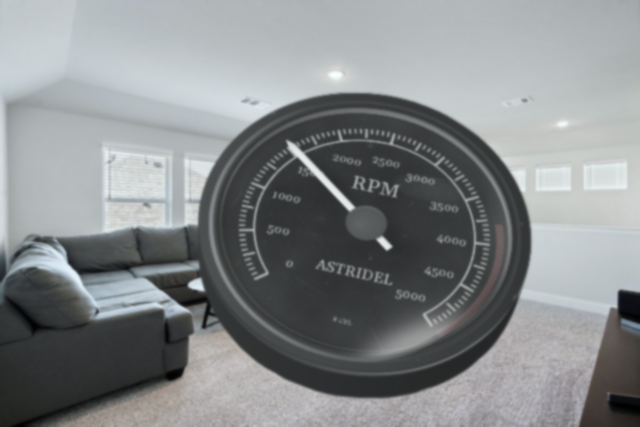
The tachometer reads rpm 1500
